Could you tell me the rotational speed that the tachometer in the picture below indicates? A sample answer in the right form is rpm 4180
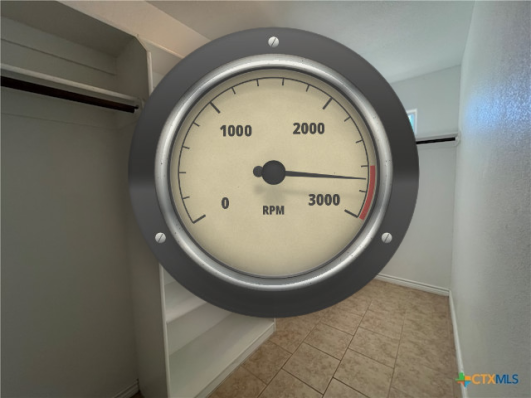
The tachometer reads rpm 2700
